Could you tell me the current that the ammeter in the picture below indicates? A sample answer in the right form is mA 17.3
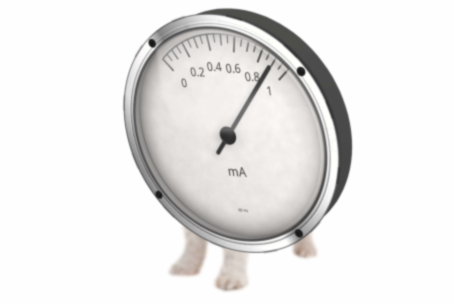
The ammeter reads mA 0.9
